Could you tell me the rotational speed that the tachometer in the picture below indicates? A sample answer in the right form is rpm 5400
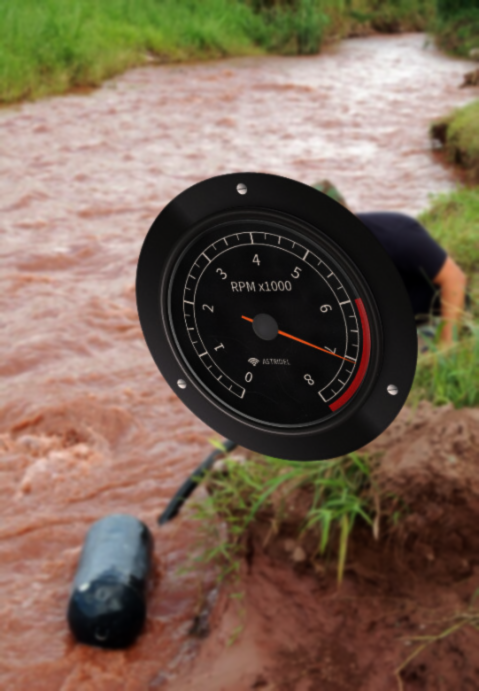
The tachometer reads rpm 7000
